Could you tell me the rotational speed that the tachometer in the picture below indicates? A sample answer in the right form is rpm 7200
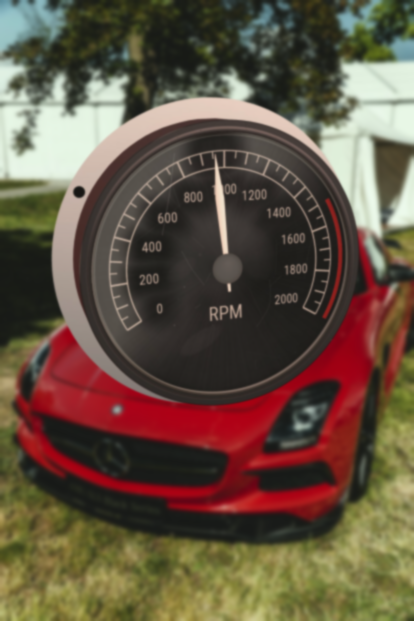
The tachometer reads rpm 950
